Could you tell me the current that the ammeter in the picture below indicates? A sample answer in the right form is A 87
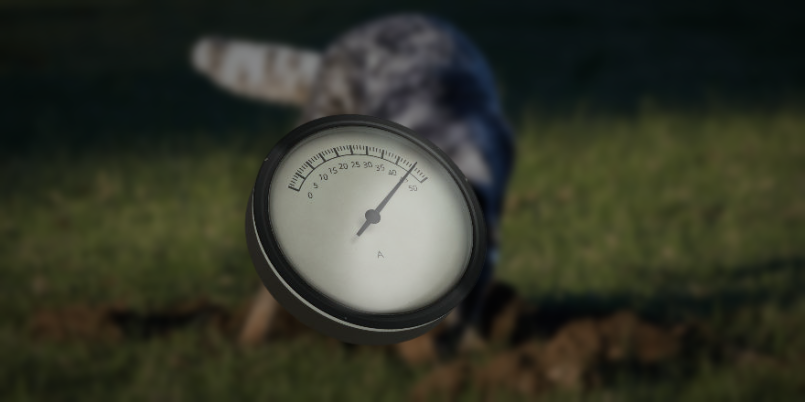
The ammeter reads A 45
